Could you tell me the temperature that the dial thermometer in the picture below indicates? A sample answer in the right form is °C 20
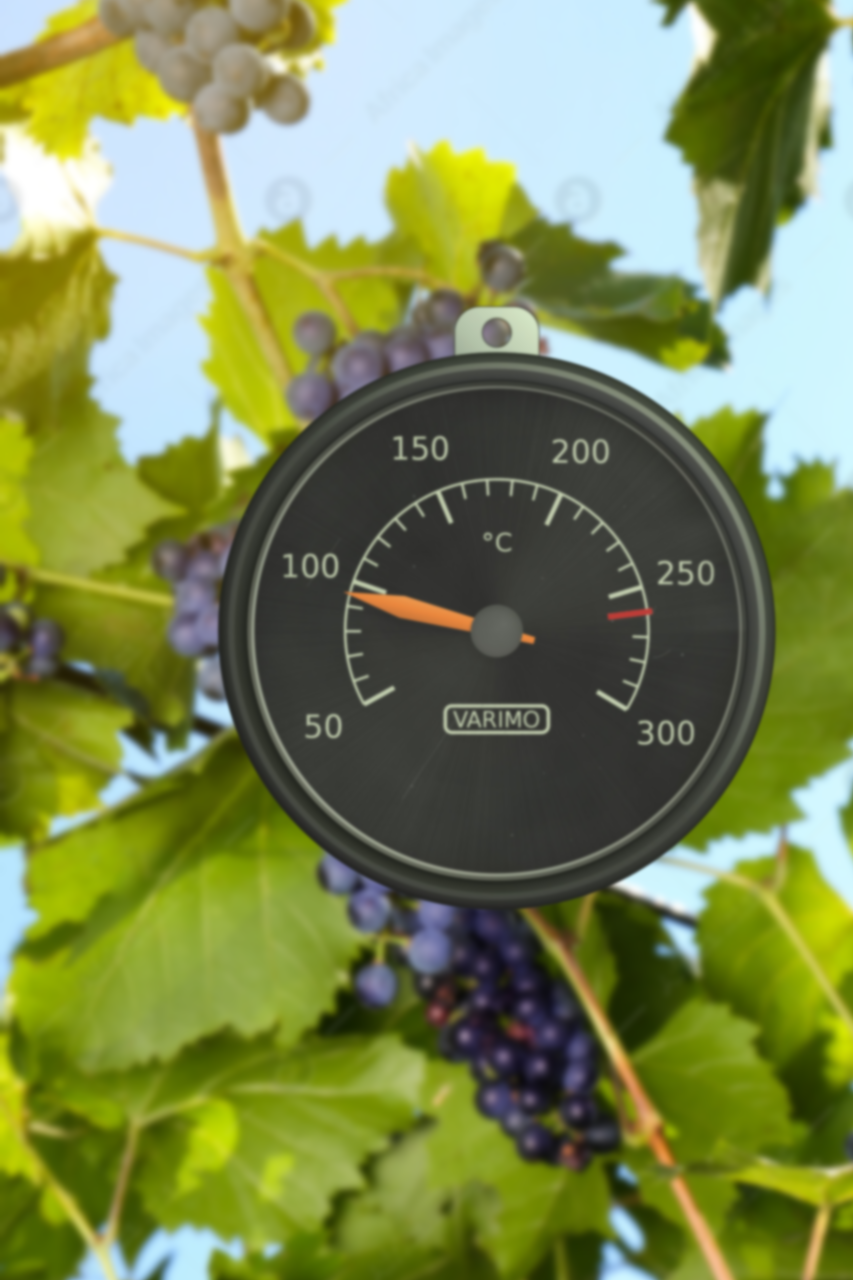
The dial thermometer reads °C 95
